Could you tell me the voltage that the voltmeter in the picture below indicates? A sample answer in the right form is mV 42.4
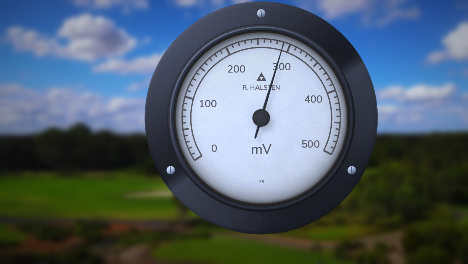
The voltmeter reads mV 290
